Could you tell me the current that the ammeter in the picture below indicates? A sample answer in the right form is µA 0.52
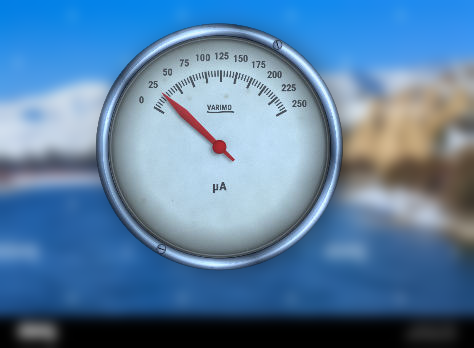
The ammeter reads µA 25
